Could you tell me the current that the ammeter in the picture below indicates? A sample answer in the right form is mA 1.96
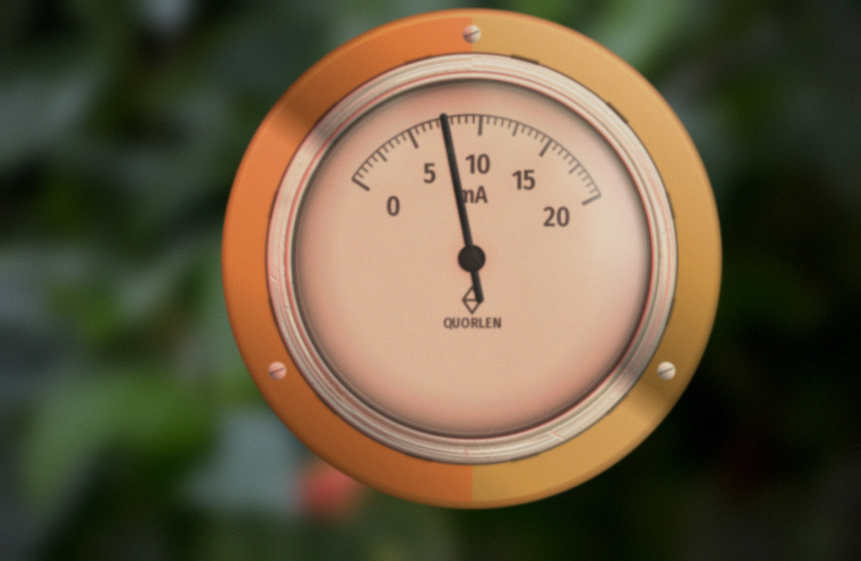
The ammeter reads mA 7.5
